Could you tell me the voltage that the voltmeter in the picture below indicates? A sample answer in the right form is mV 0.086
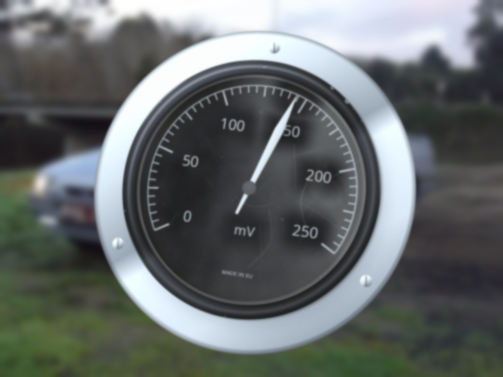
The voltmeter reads mV 145
